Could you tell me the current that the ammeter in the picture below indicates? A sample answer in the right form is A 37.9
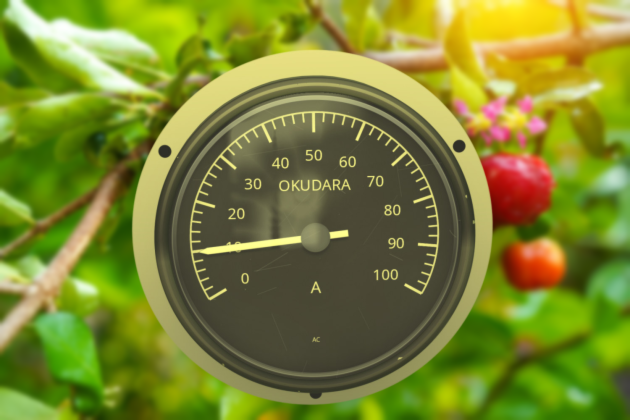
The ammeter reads A 10
